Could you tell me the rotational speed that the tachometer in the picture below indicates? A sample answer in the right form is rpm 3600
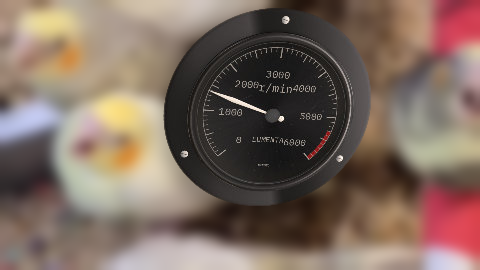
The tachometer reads rpm 1400
